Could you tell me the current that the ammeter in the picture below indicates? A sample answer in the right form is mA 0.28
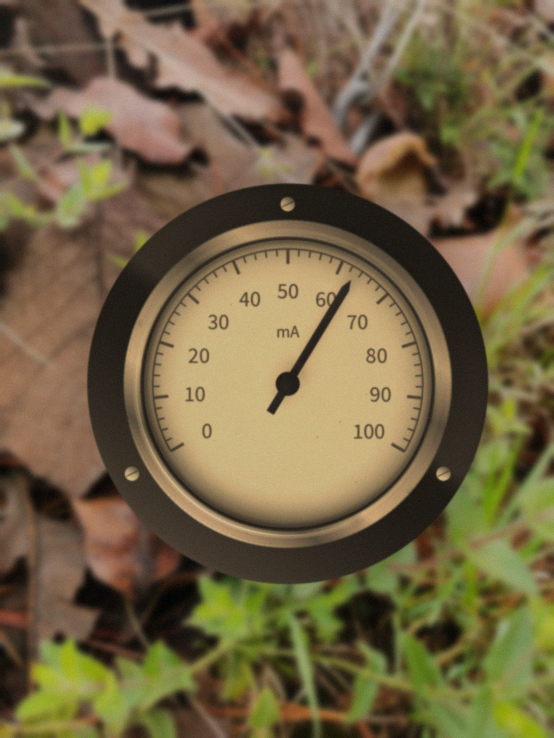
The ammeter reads mA 63
